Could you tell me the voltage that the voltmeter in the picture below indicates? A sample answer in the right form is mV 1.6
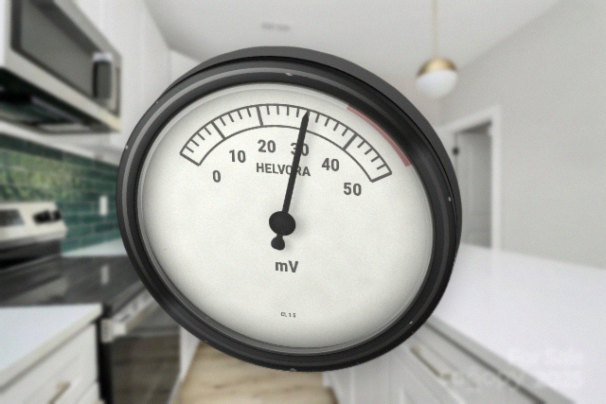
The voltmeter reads mV 30
